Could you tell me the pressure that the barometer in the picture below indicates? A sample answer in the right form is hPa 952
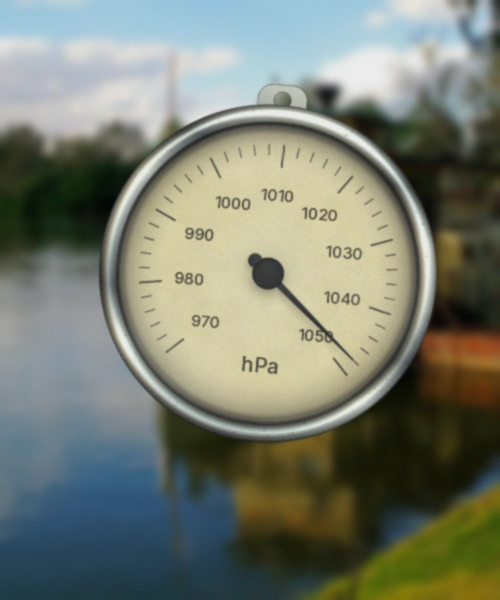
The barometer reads hPa 1048
